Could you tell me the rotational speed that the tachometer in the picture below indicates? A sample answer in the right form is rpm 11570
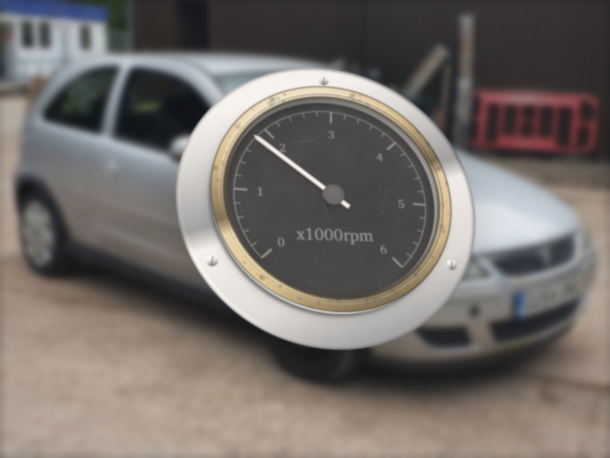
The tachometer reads rpm 1800
